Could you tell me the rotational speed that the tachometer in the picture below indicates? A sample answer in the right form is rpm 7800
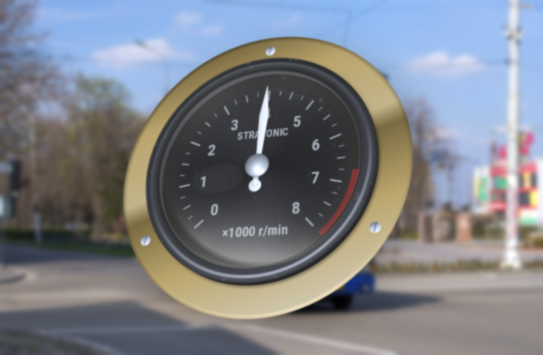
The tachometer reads rpm 4000
